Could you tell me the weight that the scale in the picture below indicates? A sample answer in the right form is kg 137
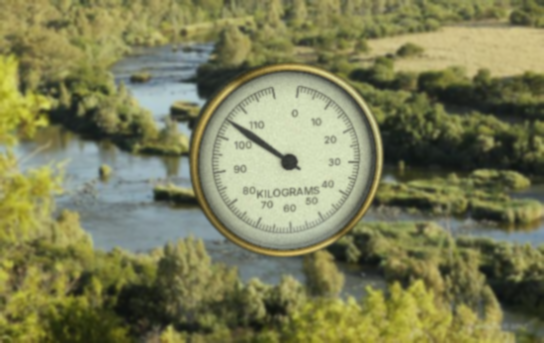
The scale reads kg 105
